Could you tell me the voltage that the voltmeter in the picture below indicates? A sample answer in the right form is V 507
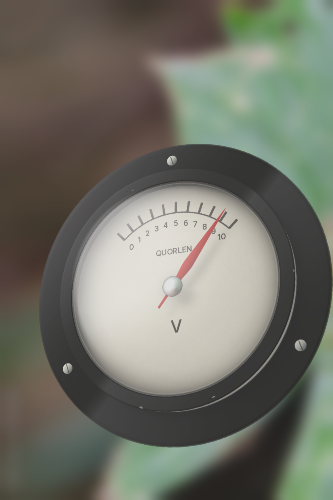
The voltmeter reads V 9
